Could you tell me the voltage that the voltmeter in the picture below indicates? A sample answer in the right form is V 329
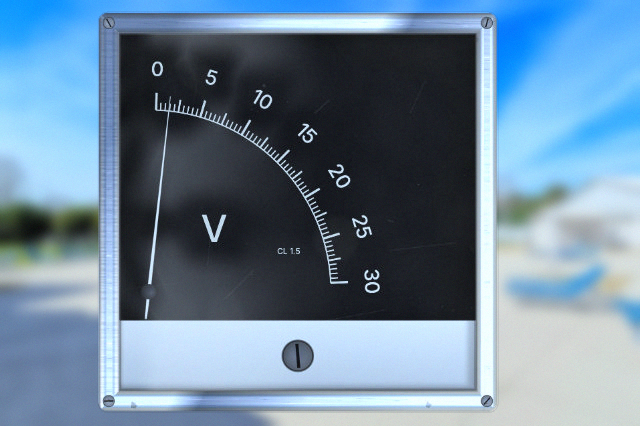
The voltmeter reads V 1.5
